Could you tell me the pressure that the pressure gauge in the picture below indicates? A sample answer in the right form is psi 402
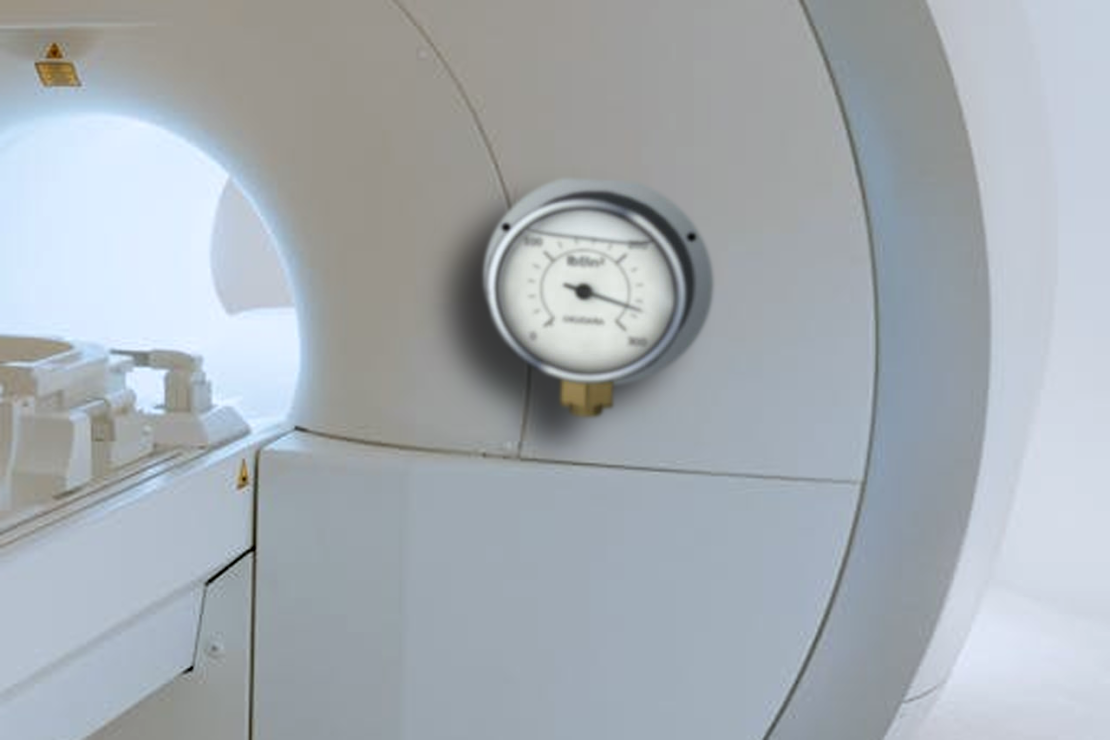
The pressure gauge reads psi 270
